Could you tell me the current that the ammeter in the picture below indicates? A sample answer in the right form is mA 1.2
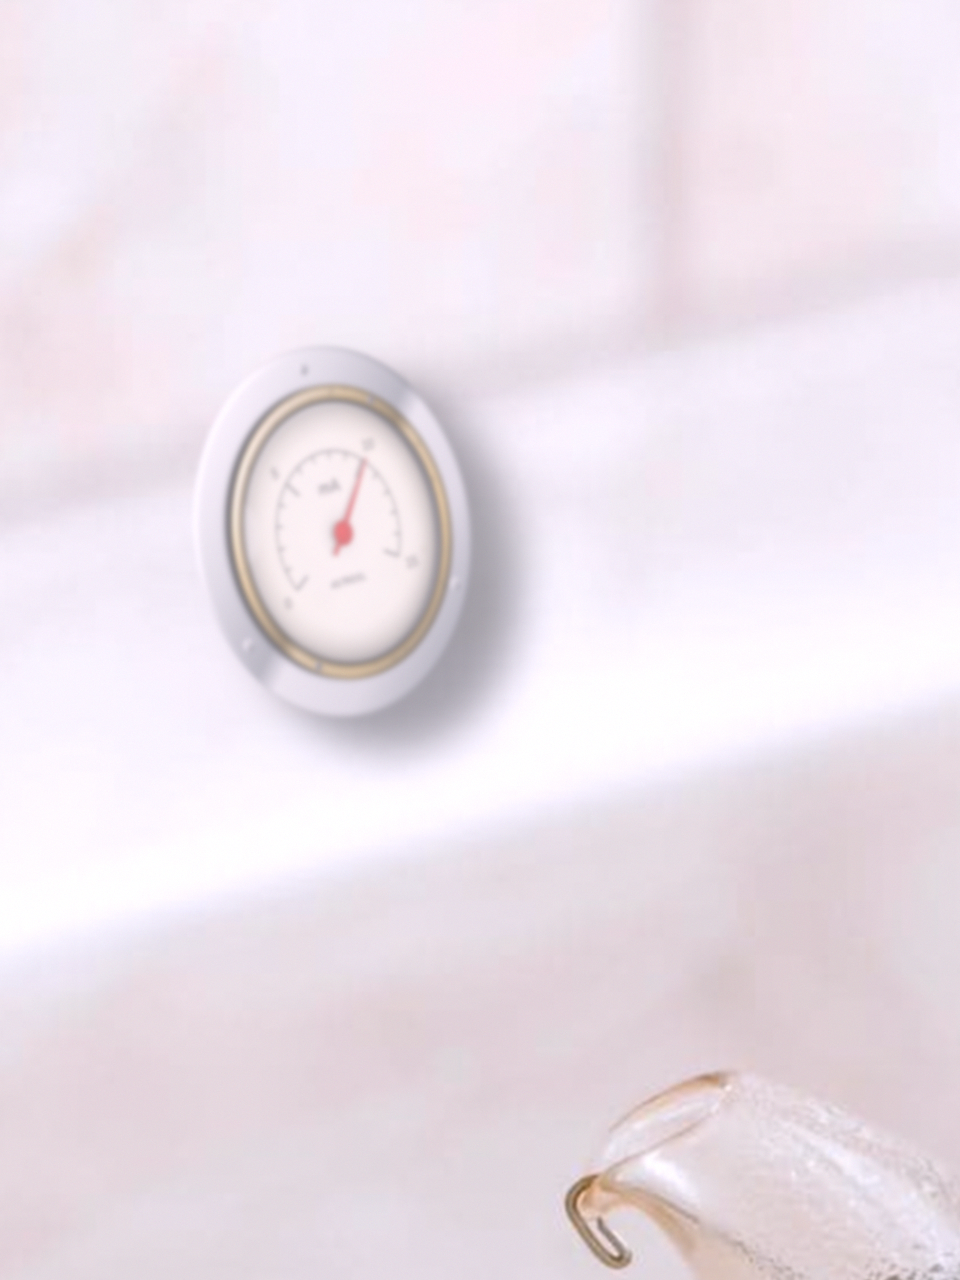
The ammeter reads mA 10
